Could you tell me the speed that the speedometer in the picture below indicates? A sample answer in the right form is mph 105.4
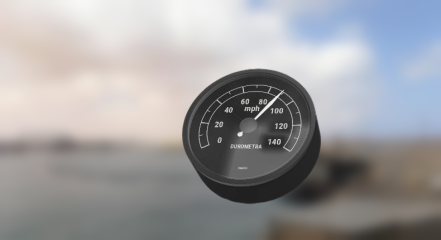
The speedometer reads mph 90
